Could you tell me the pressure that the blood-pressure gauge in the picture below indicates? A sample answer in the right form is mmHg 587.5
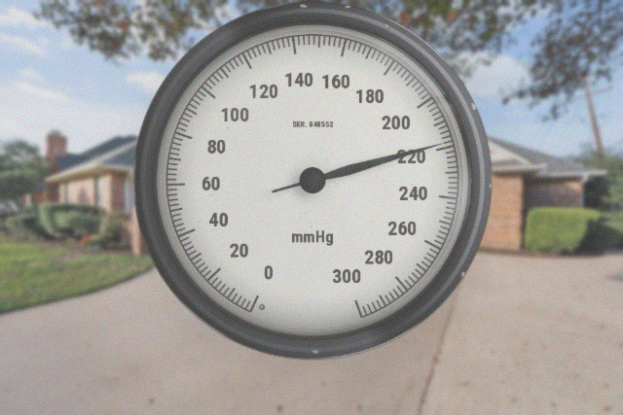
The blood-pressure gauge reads mmHg 218
